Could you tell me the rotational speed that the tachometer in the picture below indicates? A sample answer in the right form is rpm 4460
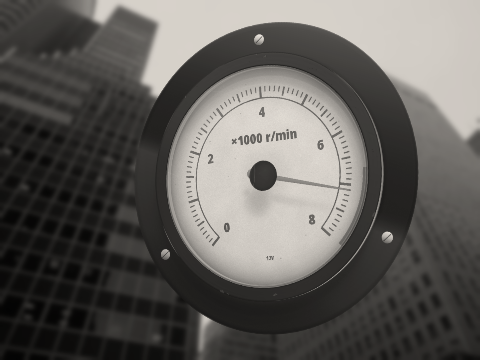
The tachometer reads rpm 7100
